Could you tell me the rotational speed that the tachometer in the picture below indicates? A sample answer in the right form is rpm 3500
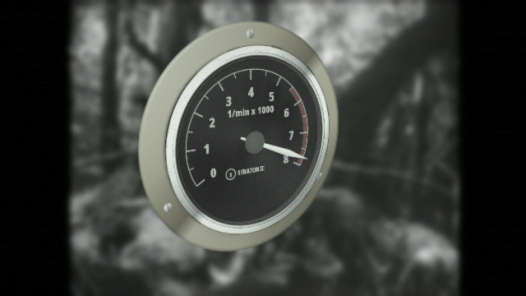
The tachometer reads rpm 7750
